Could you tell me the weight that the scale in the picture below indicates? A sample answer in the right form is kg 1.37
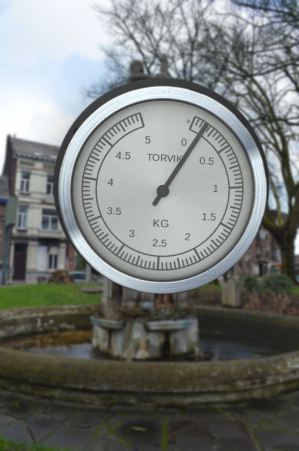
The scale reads kg 0.15
